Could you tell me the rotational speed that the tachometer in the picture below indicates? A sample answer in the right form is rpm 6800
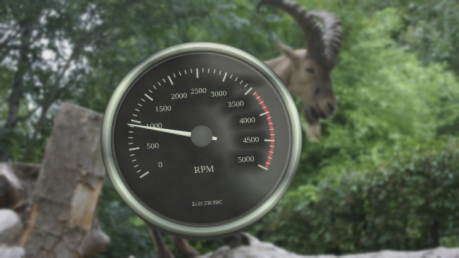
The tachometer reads rpm 900
